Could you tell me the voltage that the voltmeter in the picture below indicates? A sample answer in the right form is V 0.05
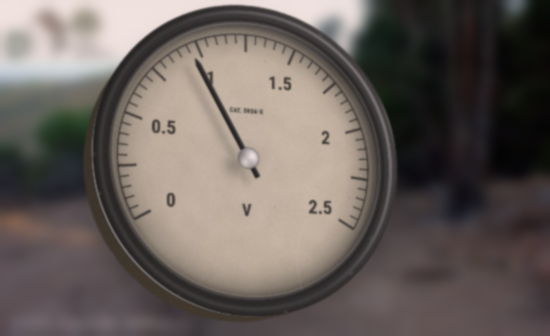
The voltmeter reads V 0.95
